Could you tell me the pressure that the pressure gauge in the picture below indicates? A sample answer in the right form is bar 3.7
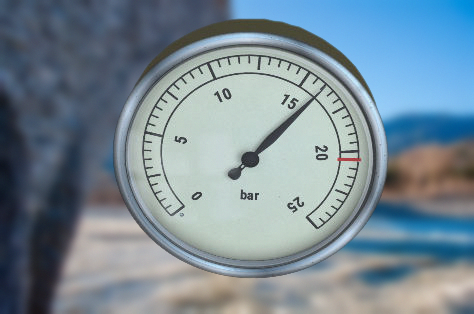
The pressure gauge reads bar 16
